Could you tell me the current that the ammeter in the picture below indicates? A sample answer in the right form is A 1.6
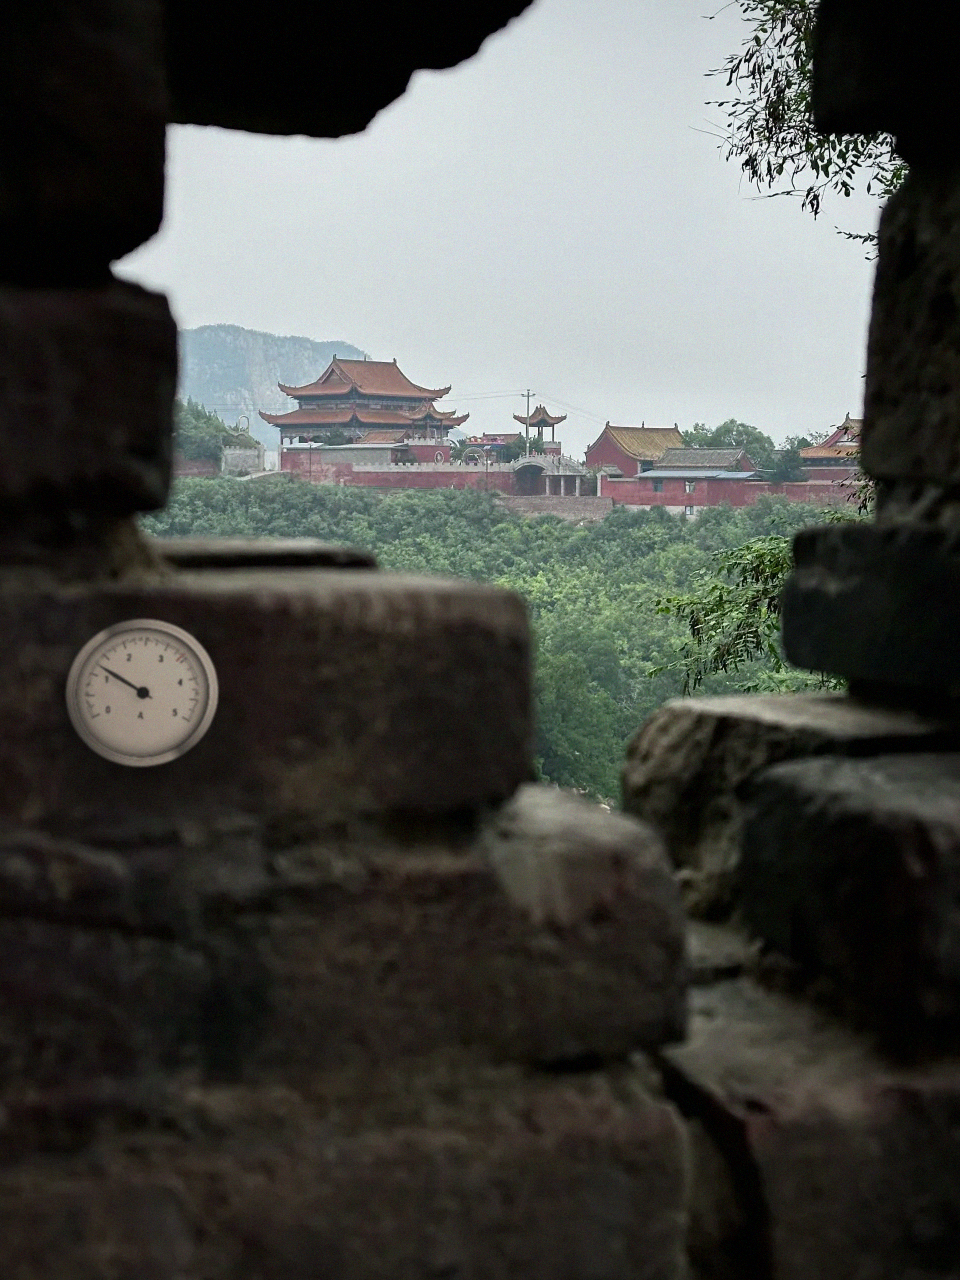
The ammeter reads A 1.25
